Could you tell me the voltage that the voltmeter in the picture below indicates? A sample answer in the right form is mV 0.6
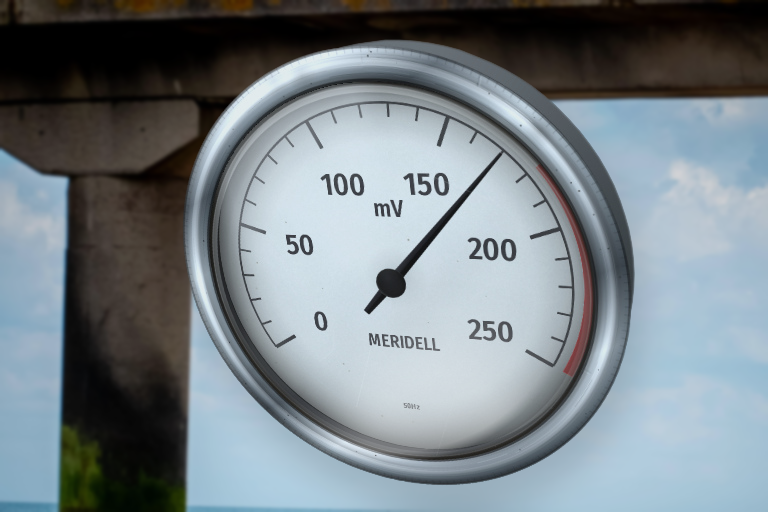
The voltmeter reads mV 170
